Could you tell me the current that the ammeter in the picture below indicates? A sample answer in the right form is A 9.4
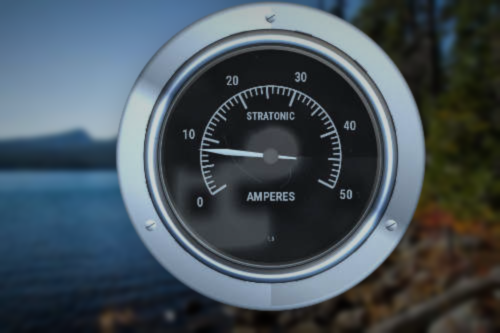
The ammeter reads A 8
